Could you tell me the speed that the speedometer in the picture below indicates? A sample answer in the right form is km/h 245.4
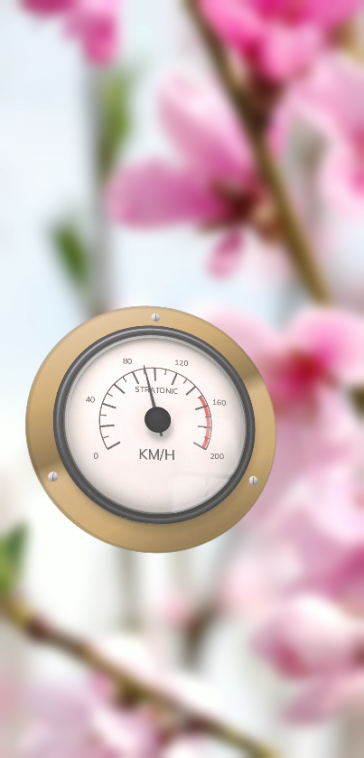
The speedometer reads km/h 90
